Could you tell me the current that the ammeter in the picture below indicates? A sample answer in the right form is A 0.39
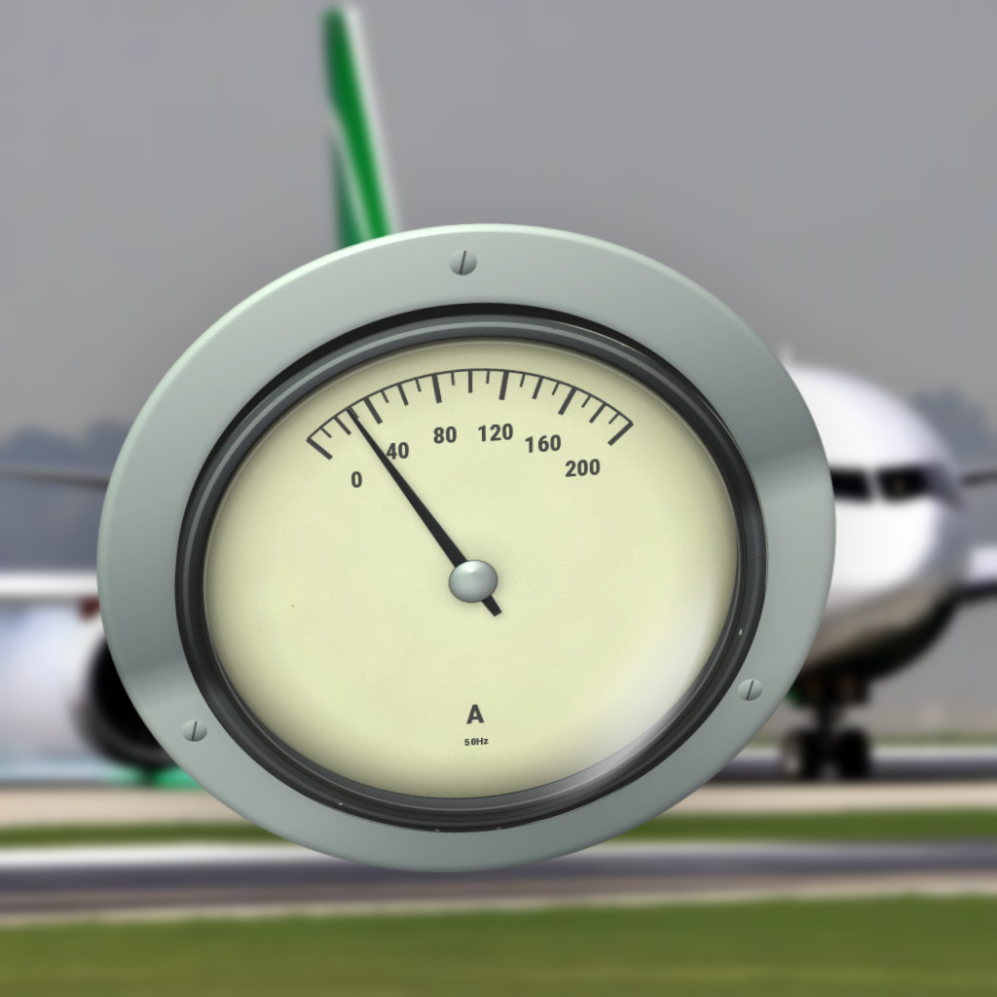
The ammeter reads A 30
